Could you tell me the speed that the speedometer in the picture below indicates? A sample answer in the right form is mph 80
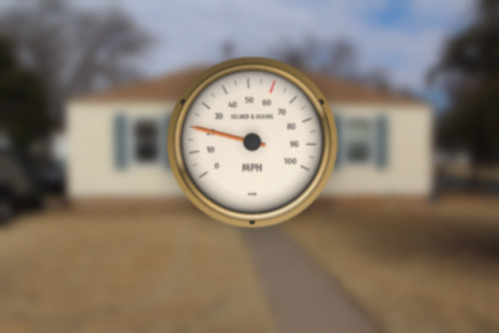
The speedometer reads mph 20
